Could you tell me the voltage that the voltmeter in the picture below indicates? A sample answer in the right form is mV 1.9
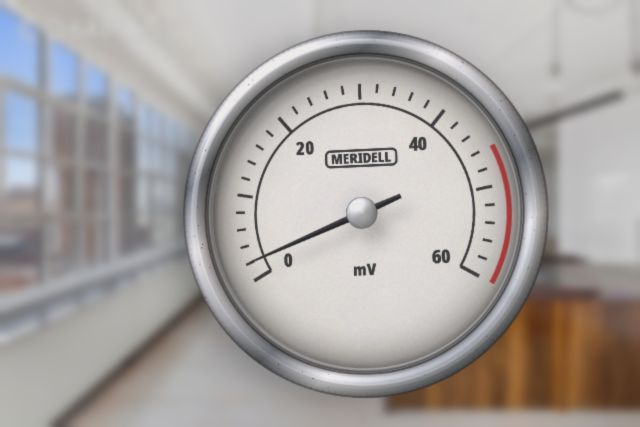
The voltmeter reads mV 2
